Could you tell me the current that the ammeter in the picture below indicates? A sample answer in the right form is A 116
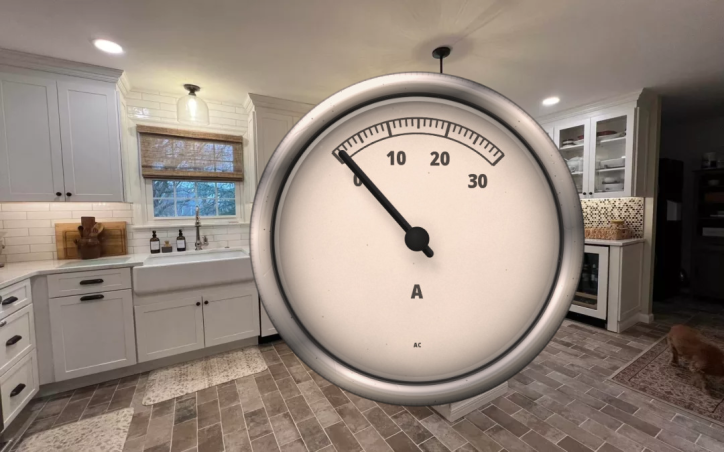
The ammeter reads A 1
